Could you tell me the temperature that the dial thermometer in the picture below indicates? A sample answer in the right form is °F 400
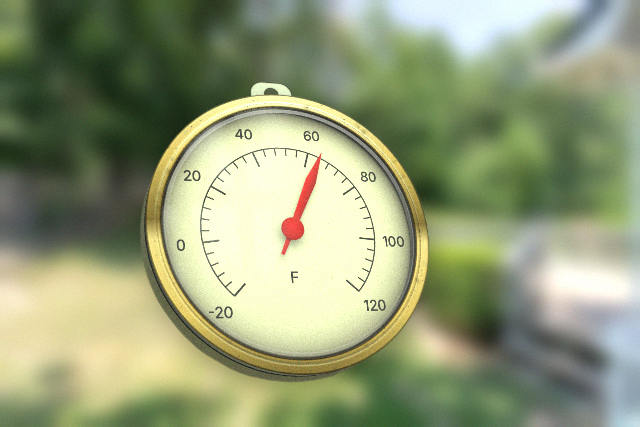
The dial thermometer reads °F 64
